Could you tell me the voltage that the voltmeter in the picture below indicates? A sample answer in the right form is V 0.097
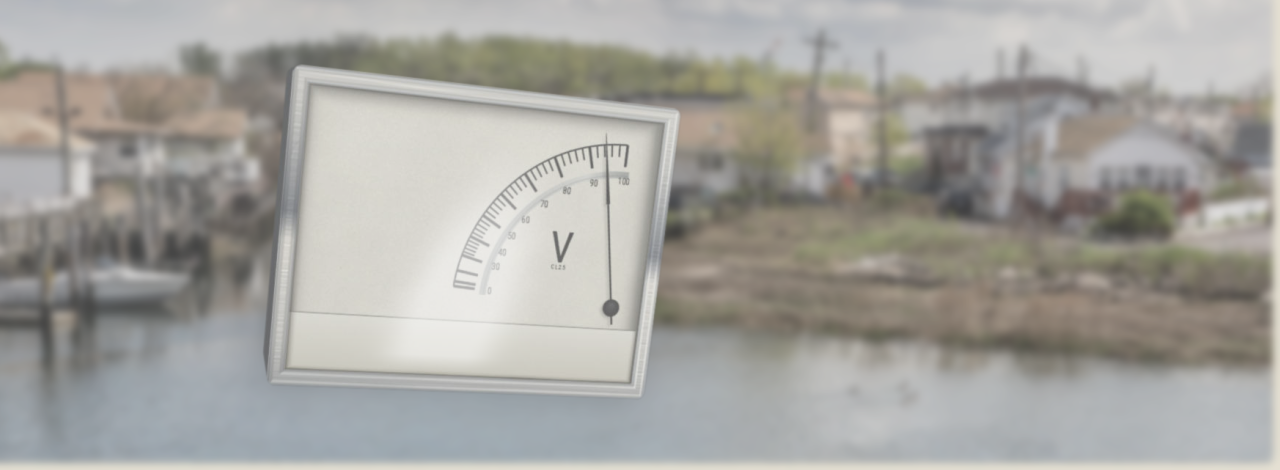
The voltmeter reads V 94
